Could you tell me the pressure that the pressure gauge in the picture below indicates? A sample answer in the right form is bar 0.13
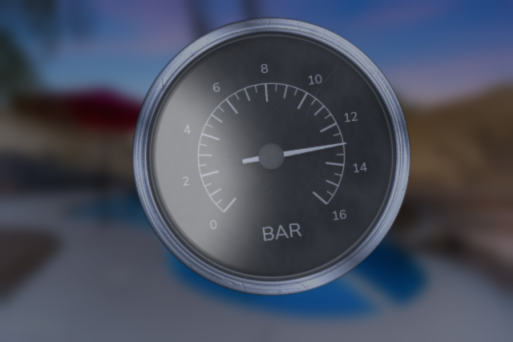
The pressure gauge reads bar 13
